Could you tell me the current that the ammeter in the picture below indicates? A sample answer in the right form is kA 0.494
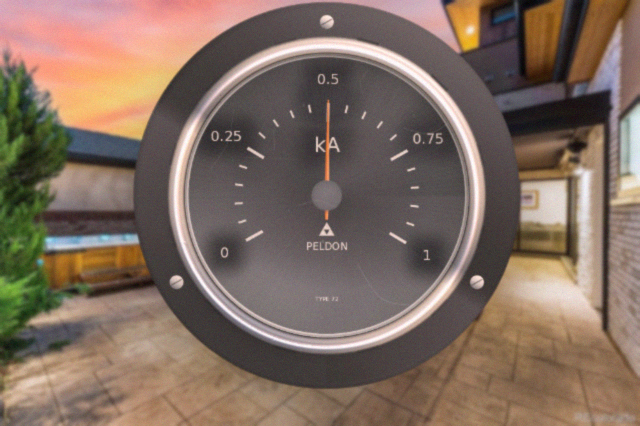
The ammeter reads kA 0.5
